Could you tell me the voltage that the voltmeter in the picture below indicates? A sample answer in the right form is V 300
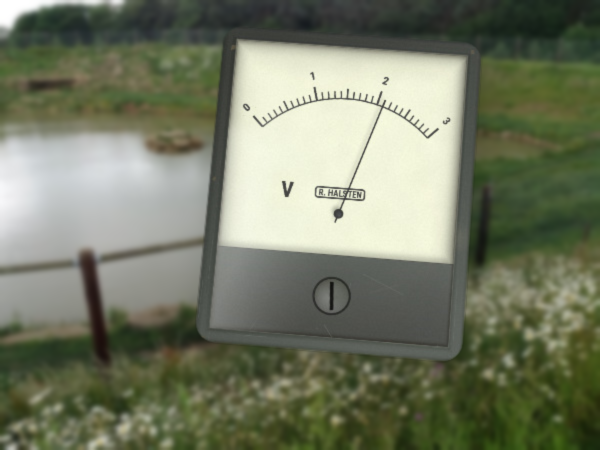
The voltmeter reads V 2.1
